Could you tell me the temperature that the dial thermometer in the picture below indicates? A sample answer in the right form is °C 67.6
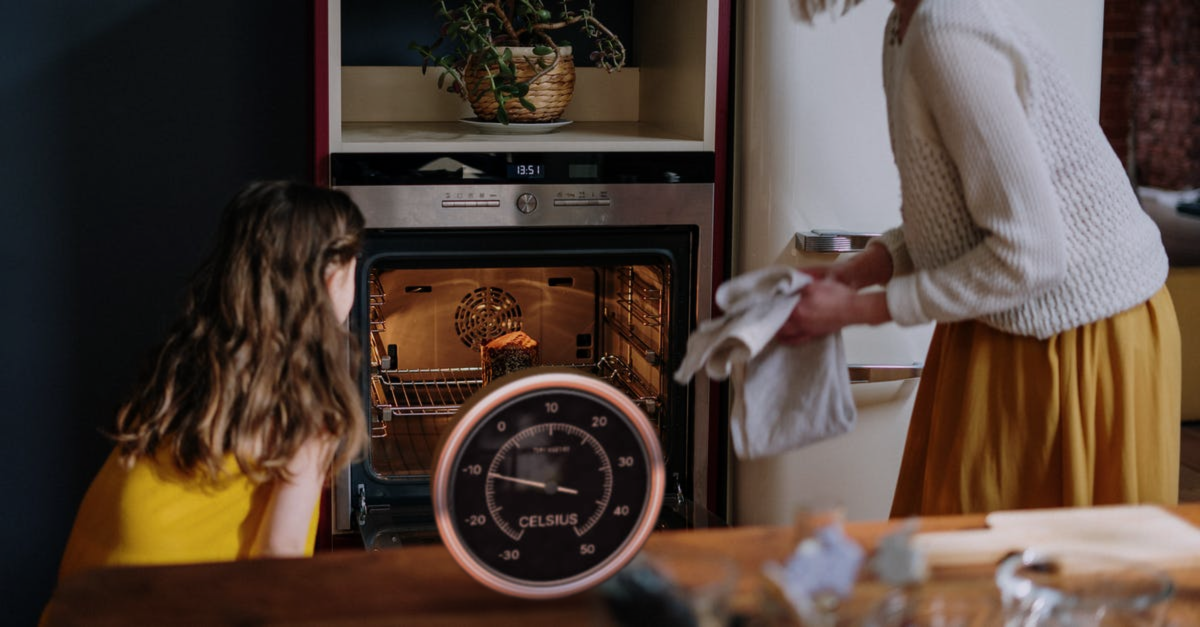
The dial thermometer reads °C -10
